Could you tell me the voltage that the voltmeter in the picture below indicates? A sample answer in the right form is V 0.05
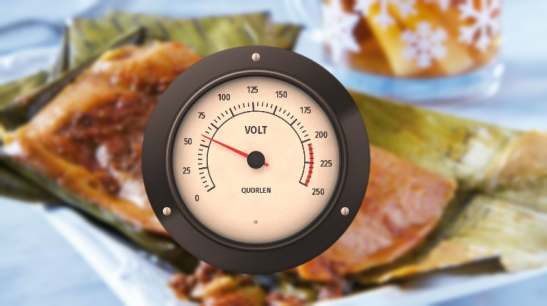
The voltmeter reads V 60
